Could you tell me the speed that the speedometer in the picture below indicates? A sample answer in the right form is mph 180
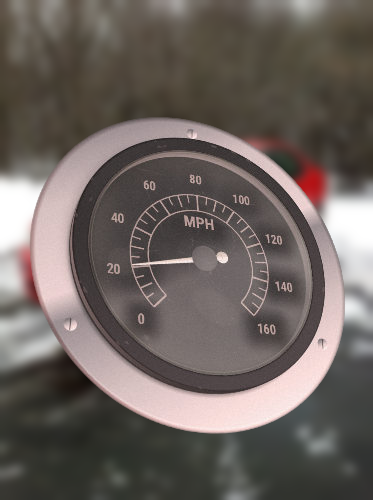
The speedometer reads mph 20
